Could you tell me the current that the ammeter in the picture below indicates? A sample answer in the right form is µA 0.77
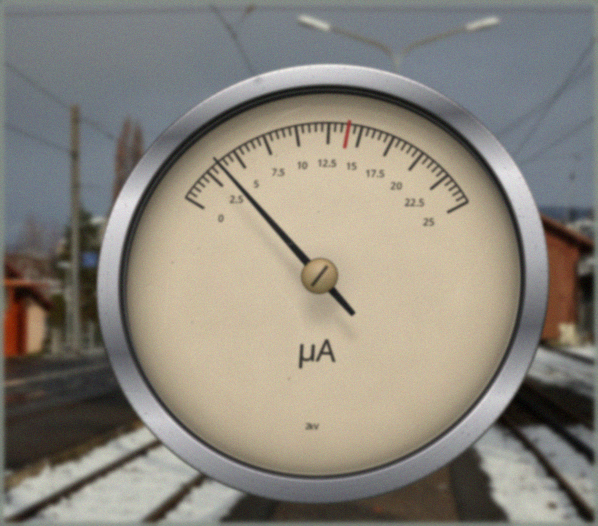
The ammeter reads µA 3.5
